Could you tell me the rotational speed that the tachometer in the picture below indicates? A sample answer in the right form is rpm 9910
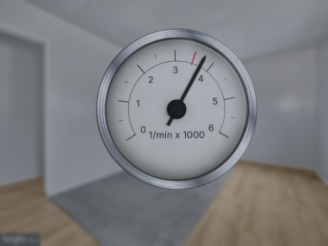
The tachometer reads rpm 3750
